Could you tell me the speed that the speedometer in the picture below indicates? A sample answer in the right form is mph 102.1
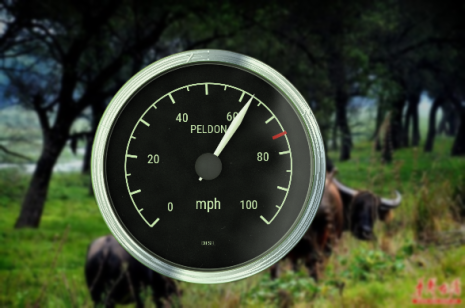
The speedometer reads mph 62.5
